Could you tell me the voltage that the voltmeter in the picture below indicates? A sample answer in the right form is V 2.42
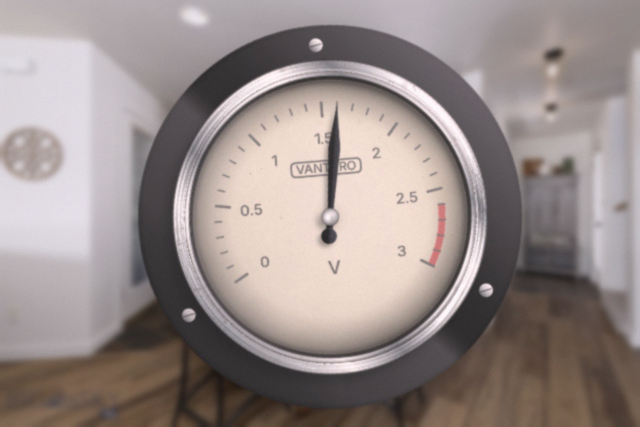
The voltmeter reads V 1.6
